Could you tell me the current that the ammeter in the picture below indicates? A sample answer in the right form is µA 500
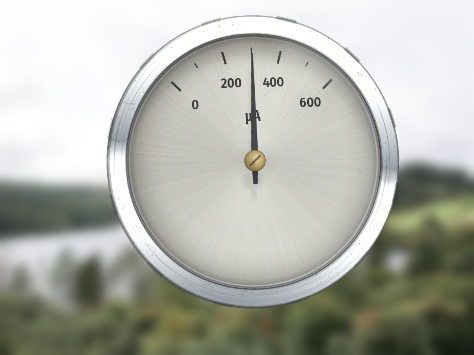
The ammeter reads µA 300
